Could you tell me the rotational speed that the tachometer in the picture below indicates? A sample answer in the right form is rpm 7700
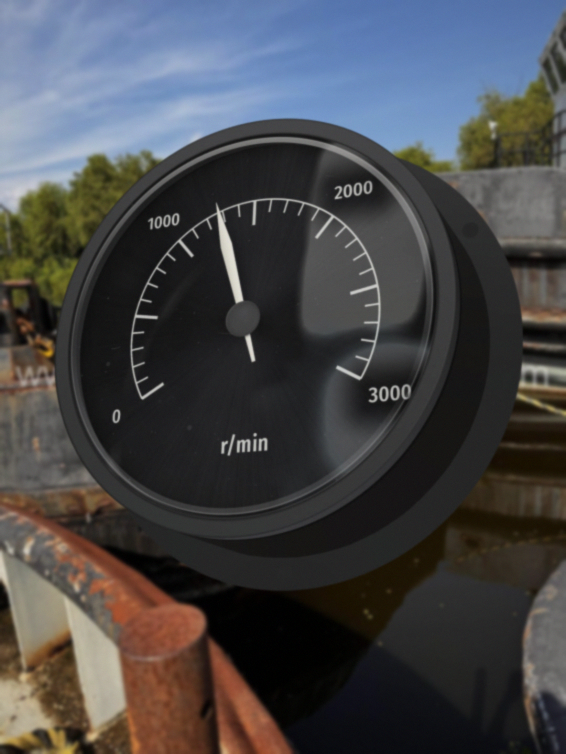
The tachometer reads rpm 1300
